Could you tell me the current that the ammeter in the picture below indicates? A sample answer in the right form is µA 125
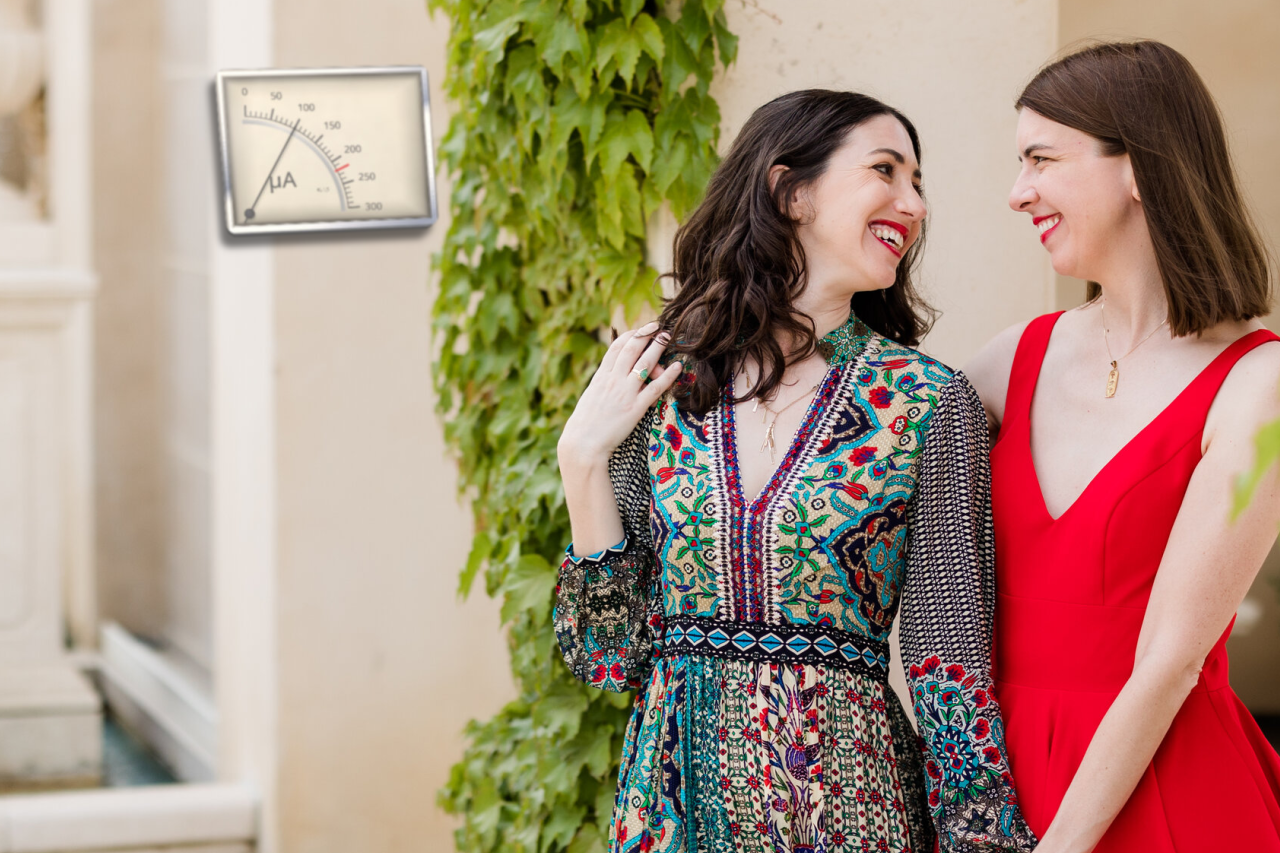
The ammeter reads µA 100
